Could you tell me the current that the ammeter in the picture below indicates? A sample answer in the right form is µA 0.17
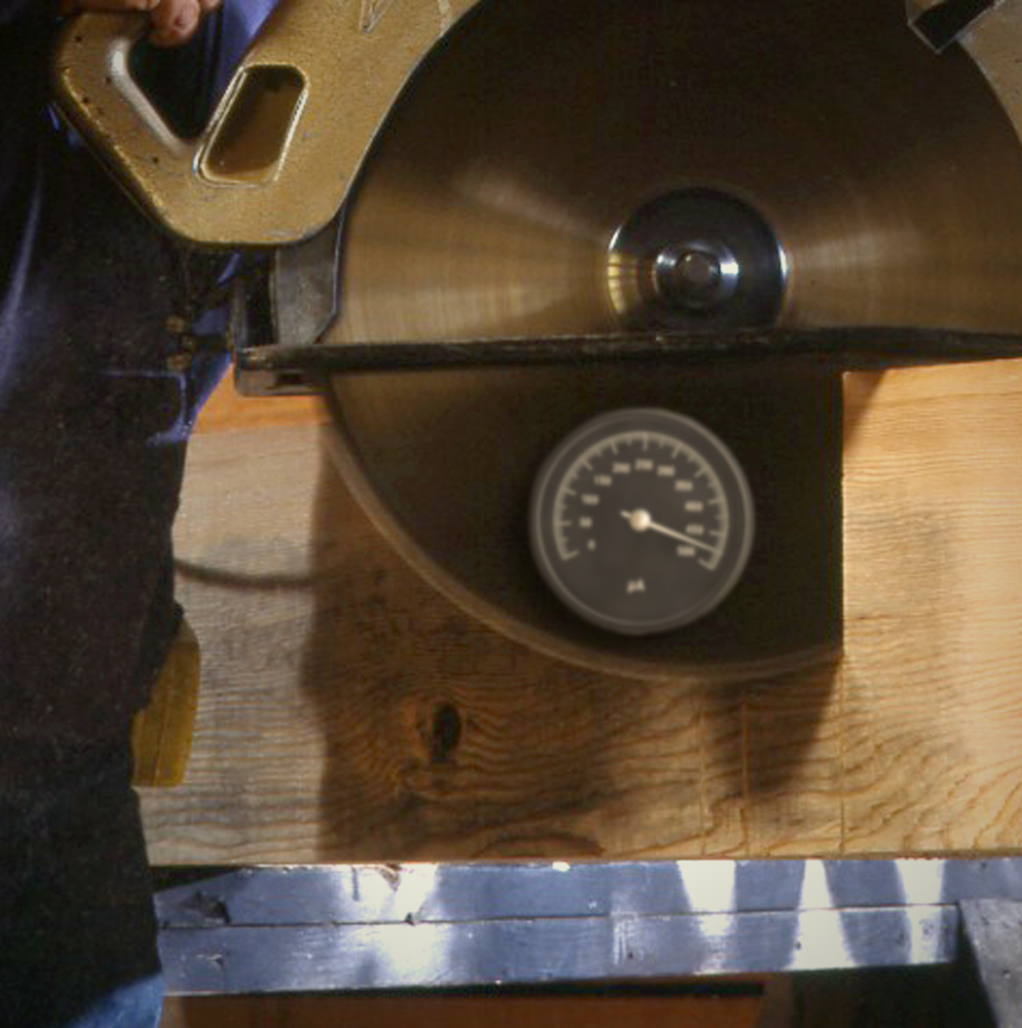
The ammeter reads µA 475
